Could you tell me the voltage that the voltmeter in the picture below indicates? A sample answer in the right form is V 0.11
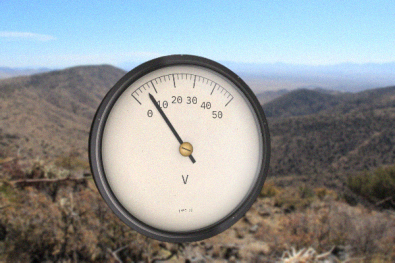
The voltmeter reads V 6
